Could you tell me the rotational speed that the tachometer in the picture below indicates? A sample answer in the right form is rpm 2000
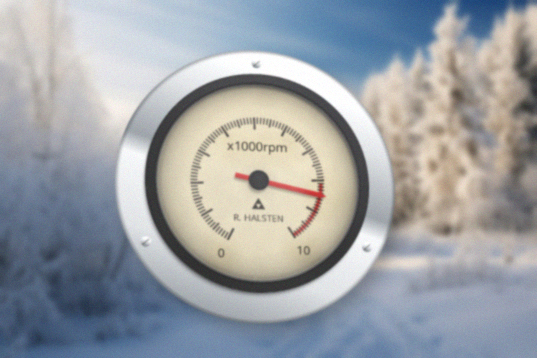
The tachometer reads rpm 8500
